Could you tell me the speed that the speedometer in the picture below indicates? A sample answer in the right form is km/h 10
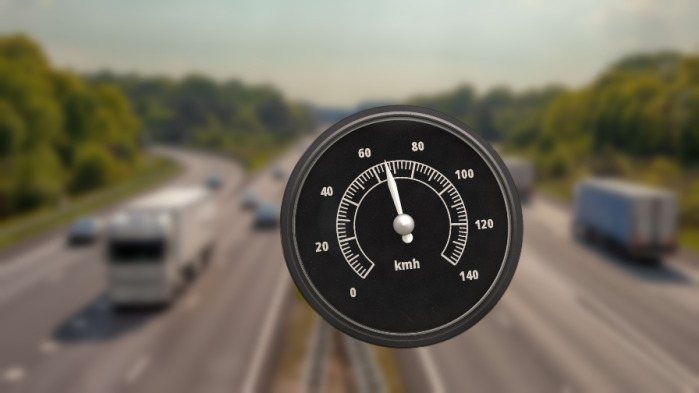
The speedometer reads km/h 66
